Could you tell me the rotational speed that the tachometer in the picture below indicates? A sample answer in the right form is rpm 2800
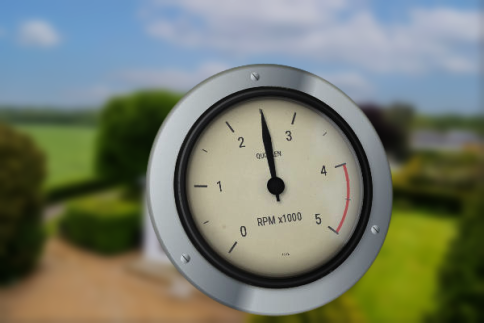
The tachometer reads rpm 2500
